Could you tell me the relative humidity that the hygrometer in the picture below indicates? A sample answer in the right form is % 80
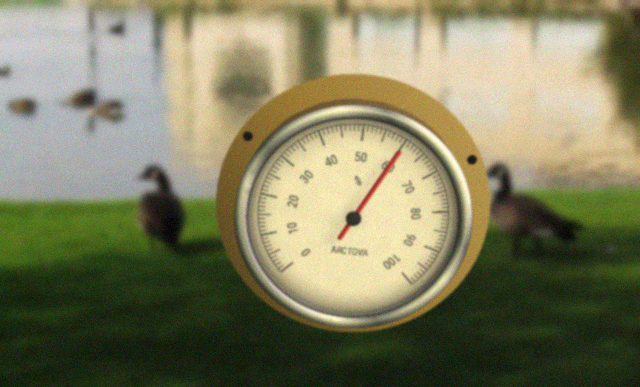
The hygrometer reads % 60
